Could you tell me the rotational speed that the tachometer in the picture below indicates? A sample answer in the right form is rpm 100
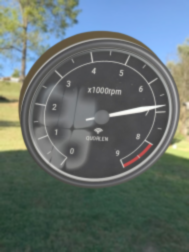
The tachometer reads rpm 6750
